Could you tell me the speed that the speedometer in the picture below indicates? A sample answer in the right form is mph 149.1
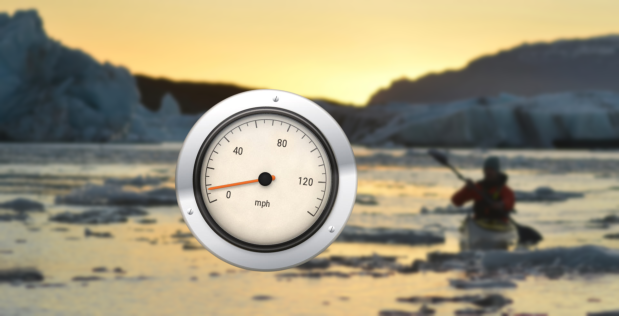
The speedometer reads mph 7.5
